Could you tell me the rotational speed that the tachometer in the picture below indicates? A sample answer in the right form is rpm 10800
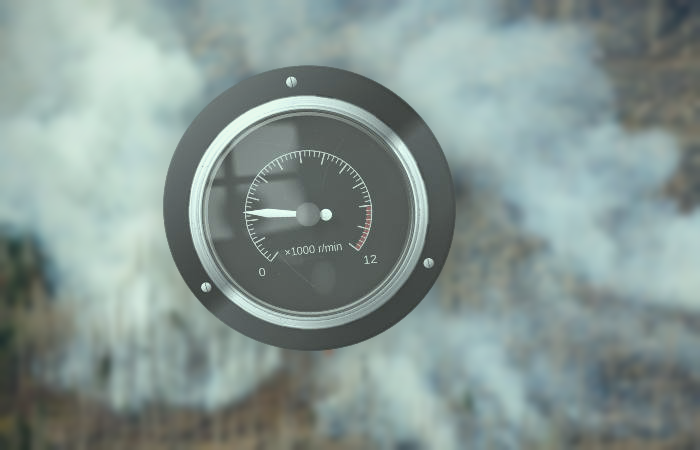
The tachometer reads rpm 2400
